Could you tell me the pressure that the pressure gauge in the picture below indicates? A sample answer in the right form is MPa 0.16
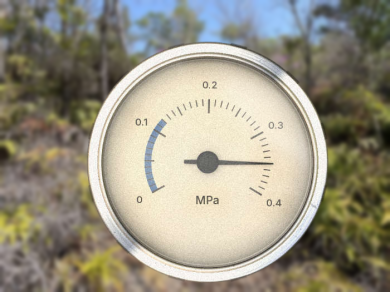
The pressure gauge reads MPa 0.35
